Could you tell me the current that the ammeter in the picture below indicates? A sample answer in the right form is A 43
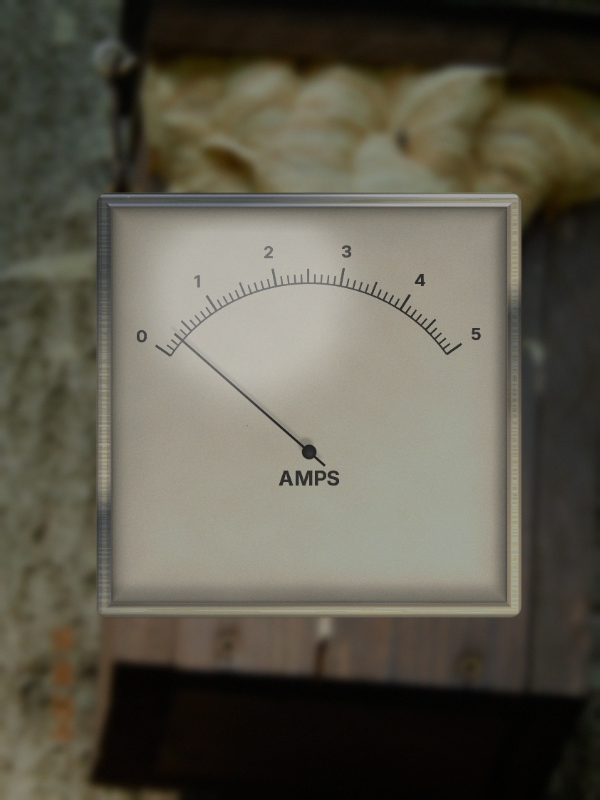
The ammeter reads A 0.3
